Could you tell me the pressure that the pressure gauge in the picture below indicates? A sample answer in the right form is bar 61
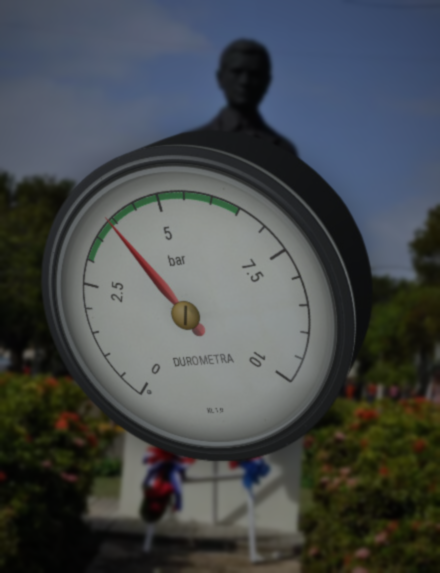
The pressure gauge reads bar 4
